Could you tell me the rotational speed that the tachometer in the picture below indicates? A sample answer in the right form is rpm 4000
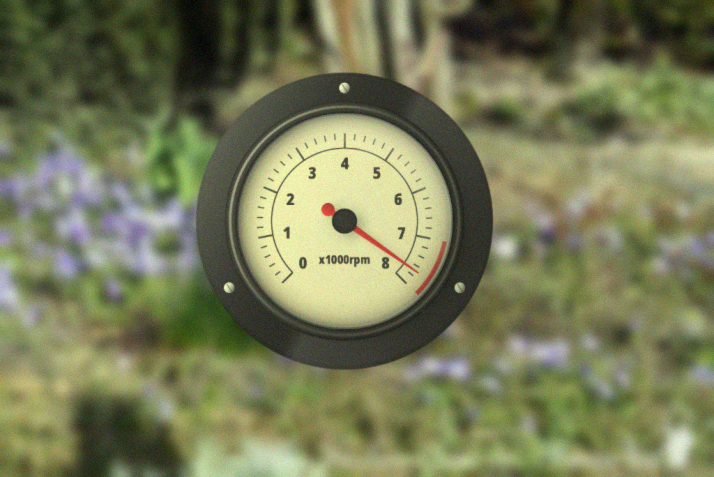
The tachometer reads rpm 7700
